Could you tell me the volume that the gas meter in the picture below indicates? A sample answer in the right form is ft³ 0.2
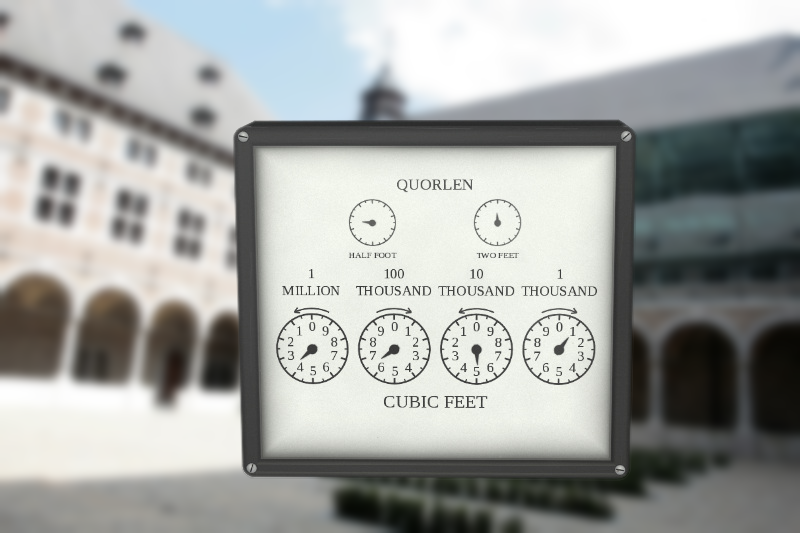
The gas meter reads ft³ 365100
